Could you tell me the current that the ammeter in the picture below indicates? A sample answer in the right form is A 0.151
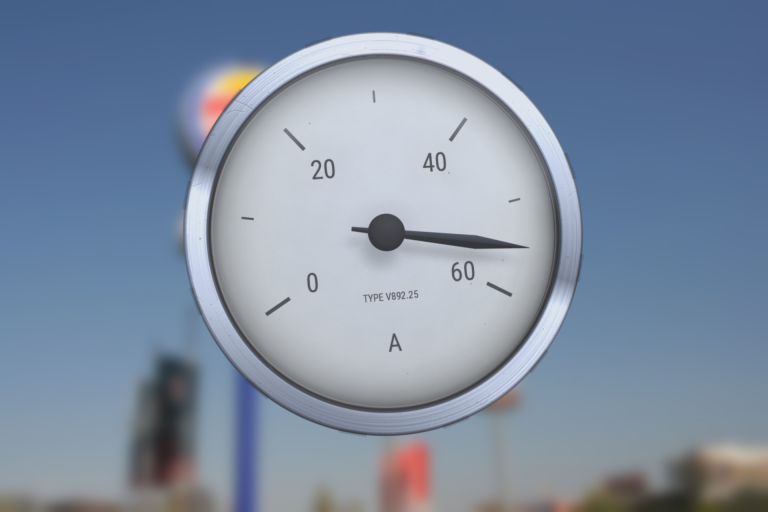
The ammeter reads A 55
